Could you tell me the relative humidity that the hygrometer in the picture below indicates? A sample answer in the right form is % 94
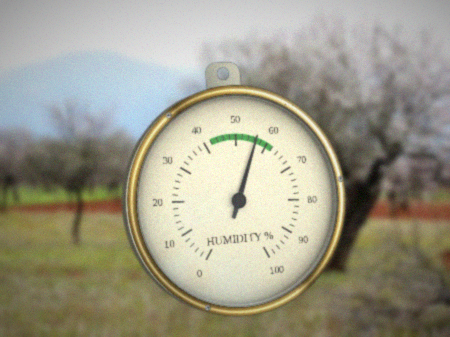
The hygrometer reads % 56
